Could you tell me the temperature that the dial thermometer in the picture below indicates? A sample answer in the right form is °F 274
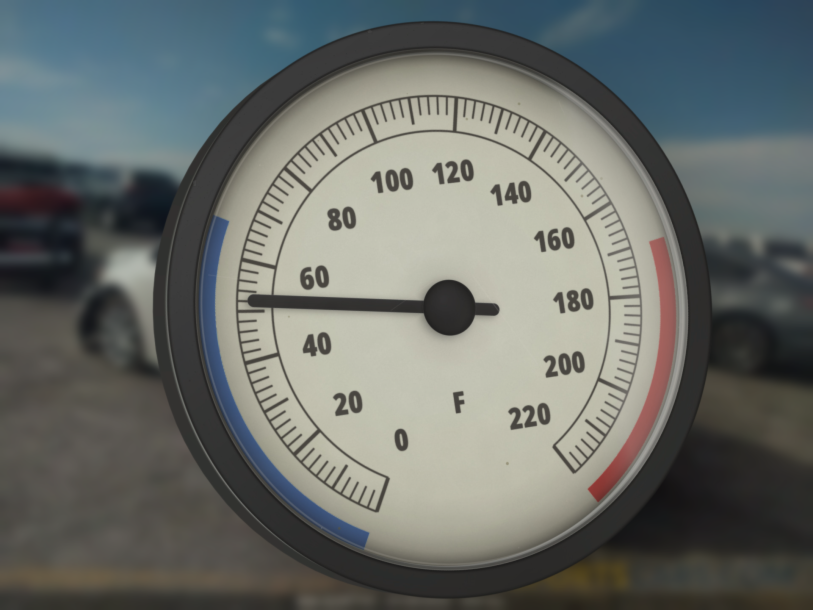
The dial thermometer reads °F 52
